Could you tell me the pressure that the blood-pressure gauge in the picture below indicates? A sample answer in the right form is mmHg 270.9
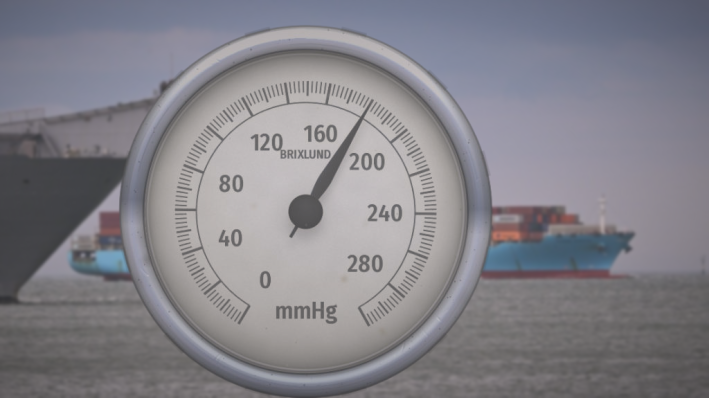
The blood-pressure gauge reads mmHg 180
